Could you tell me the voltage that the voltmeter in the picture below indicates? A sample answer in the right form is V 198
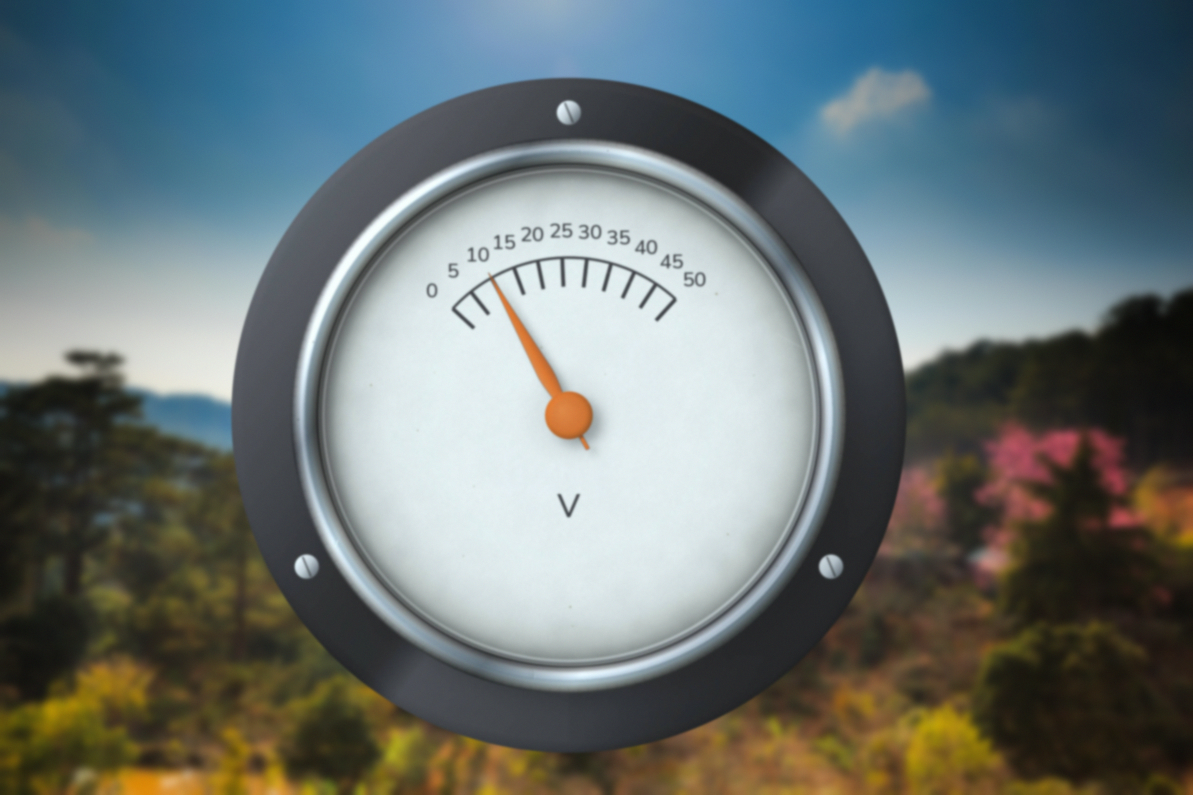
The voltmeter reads V 10
